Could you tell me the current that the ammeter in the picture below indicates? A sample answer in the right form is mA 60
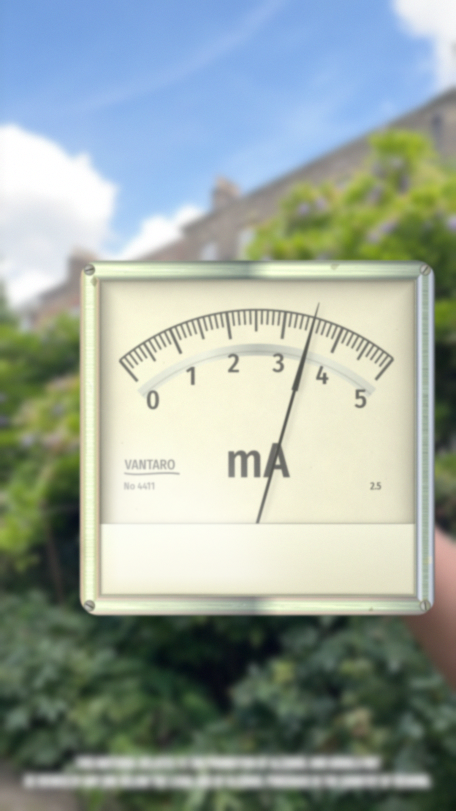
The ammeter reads mA 3.5
